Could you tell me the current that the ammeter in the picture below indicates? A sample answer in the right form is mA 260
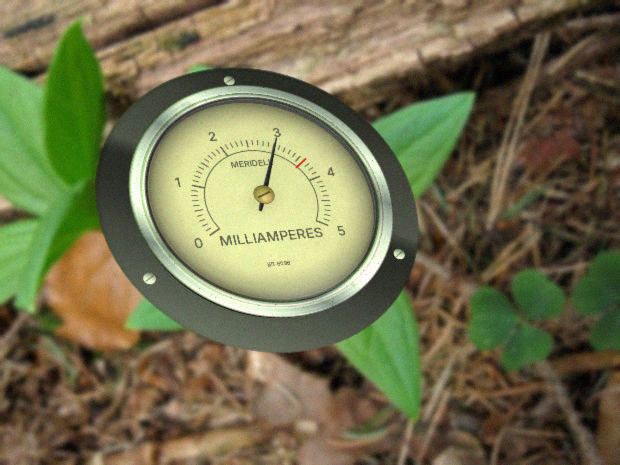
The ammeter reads mA 3
